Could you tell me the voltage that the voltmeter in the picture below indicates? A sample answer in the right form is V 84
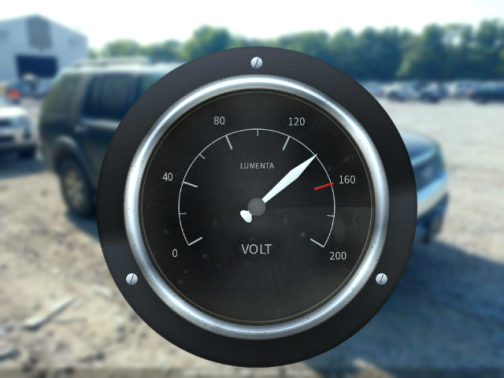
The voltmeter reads V 140
